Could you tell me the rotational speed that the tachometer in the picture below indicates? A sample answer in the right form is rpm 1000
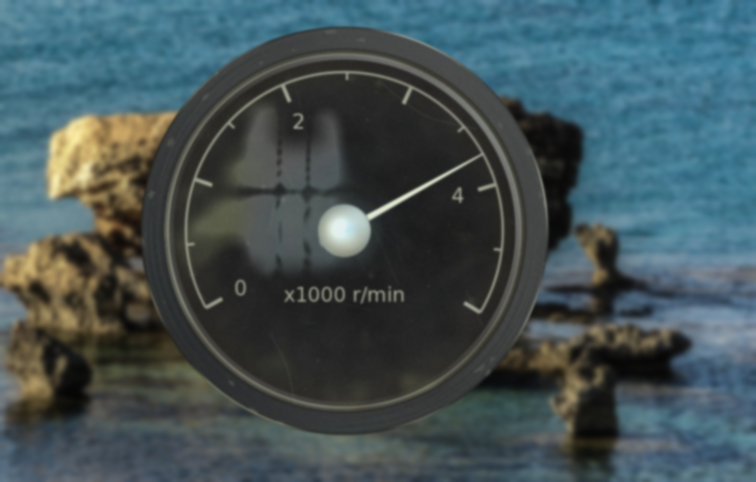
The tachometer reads rpm 3750
